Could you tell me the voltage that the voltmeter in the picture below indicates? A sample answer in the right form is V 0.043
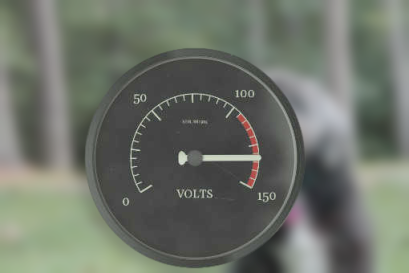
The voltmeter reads V 132.5
